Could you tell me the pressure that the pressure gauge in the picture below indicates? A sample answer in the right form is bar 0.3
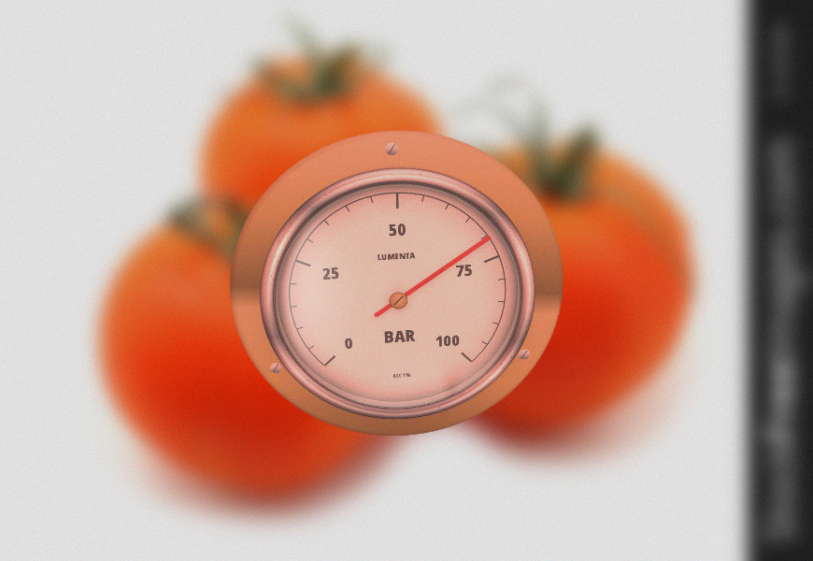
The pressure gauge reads bar 70
